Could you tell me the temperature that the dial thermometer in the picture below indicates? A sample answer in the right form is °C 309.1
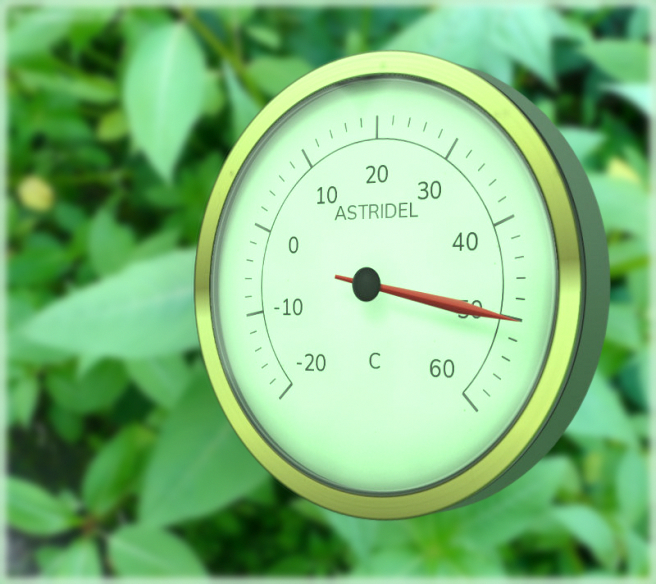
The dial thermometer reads °C 50
